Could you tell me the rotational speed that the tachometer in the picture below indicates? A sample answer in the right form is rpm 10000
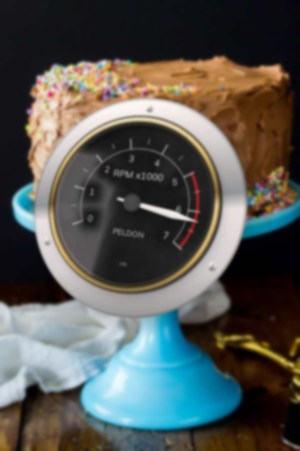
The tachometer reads rpm 6250
